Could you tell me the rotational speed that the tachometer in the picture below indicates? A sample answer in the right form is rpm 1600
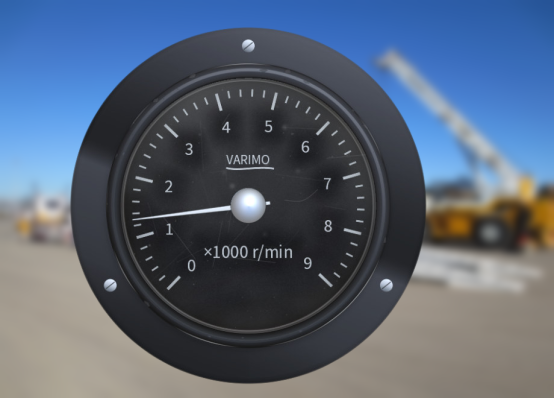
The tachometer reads rpm 1300
